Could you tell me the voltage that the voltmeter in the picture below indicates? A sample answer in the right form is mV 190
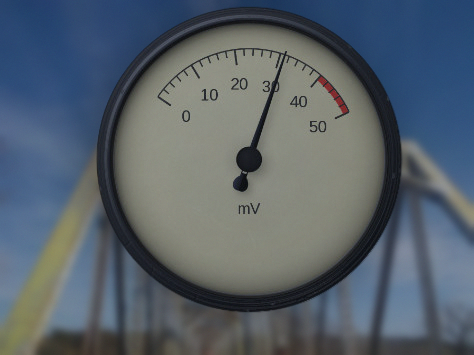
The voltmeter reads mV 31
